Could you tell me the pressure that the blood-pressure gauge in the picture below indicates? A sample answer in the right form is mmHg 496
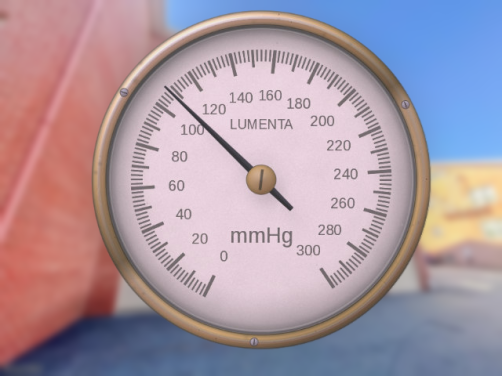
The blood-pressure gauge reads mmHg 108
